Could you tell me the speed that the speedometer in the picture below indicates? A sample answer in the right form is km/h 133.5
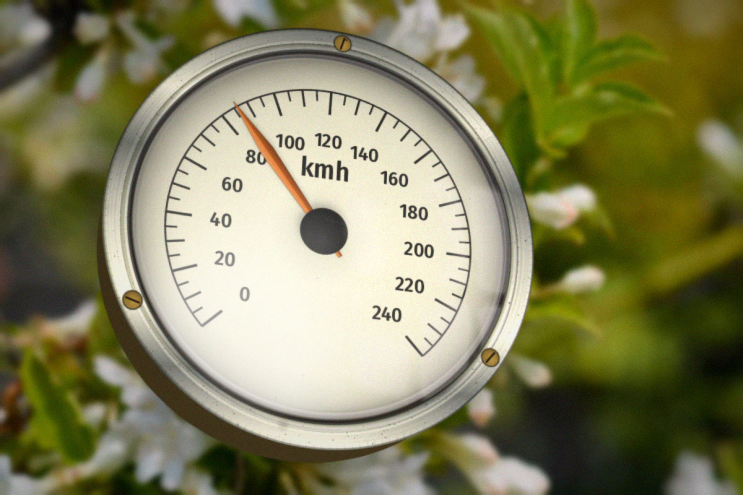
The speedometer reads km/h 85
